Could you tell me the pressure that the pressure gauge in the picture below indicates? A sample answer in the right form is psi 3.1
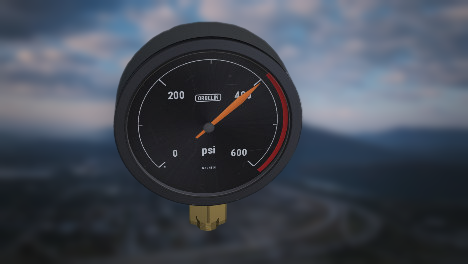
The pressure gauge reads psi 400
